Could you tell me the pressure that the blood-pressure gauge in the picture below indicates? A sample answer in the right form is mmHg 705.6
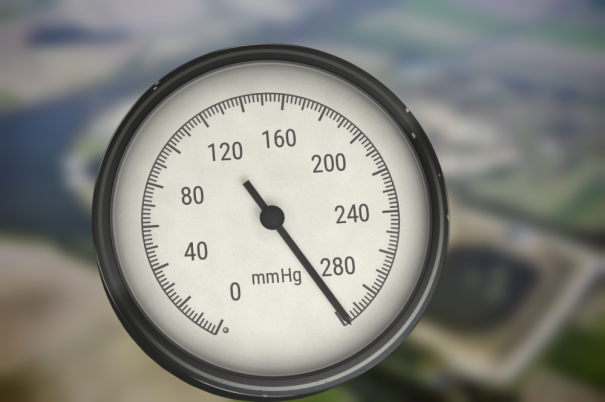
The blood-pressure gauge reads mmHg 298
